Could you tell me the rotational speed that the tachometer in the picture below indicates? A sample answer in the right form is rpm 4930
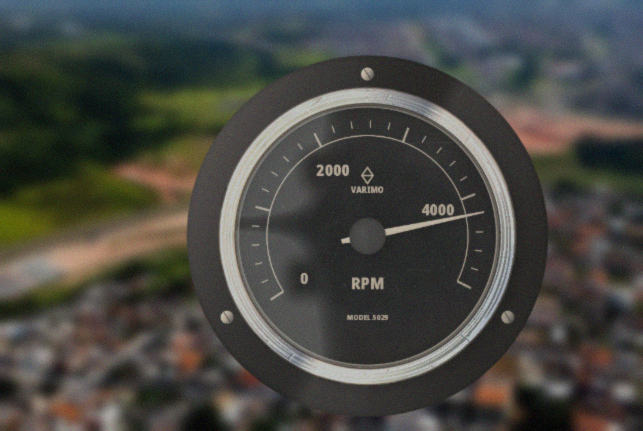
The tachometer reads rpm 4200
